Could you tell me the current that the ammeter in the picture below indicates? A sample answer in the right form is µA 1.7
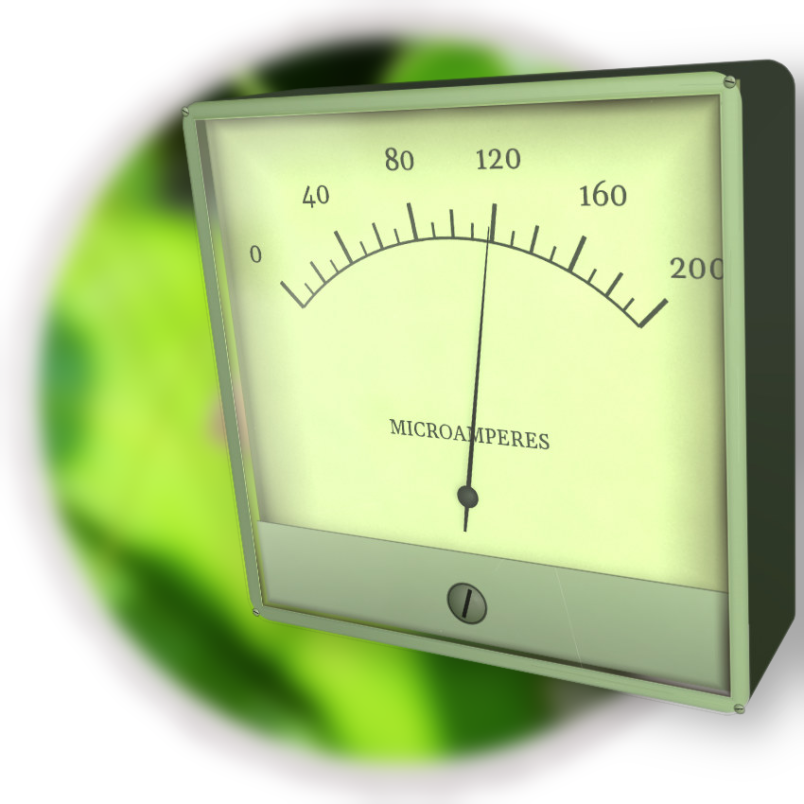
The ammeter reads µA 120
